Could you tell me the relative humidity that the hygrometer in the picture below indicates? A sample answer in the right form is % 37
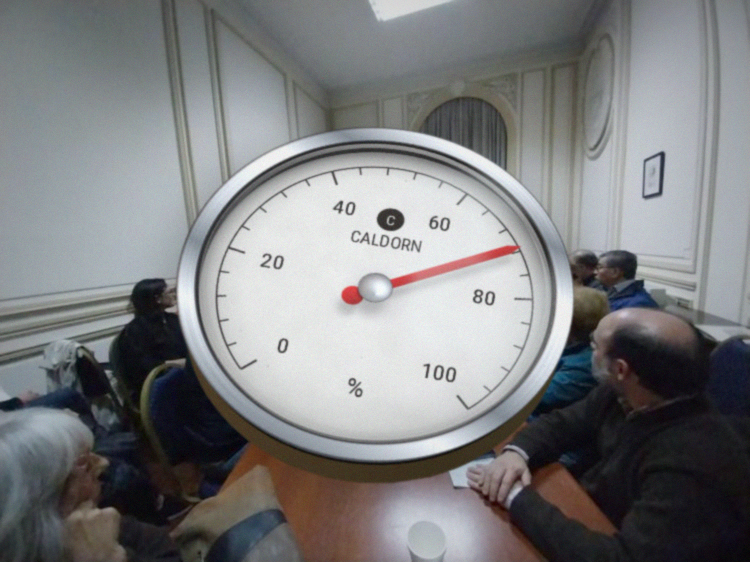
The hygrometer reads % 72
